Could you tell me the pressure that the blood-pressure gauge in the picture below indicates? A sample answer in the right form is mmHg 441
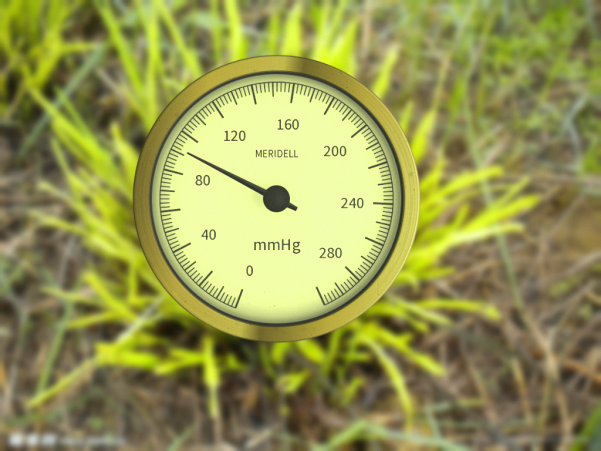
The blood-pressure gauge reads mmHg 92
